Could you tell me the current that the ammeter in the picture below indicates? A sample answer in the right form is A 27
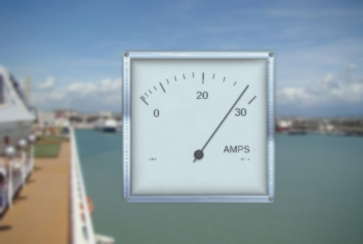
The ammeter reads A 28
